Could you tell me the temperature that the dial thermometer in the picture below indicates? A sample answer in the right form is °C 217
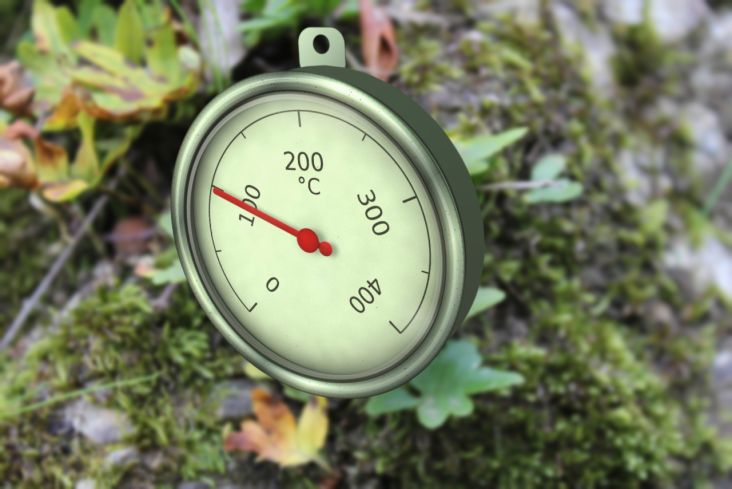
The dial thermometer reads °C 100
